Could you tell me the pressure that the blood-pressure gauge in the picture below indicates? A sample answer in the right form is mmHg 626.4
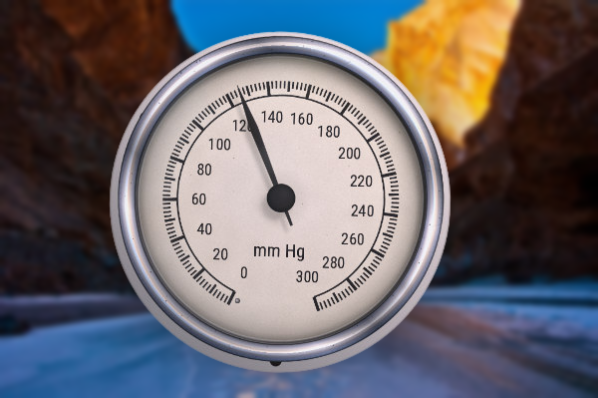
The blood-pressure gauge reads mmHg 126
